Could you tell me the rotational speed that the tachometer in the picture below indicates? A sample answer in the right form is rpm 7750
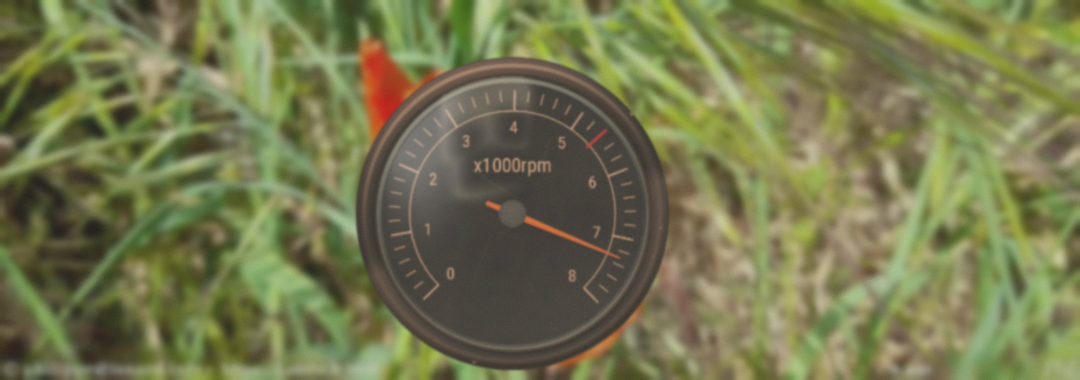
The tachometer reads rpm 7300
